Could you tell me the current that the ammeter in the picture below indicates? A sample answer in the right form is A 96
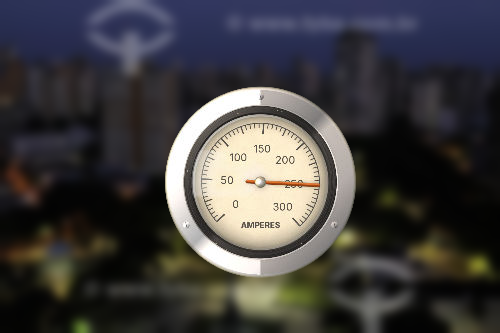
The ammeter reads A 250
